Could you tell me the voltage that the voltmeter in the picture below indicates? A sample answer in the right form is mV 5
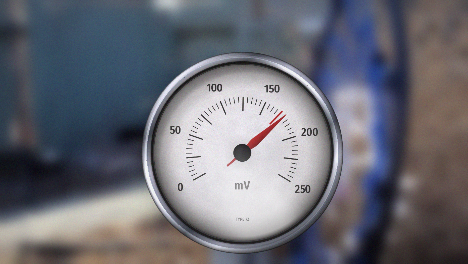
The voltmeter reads mV 175
